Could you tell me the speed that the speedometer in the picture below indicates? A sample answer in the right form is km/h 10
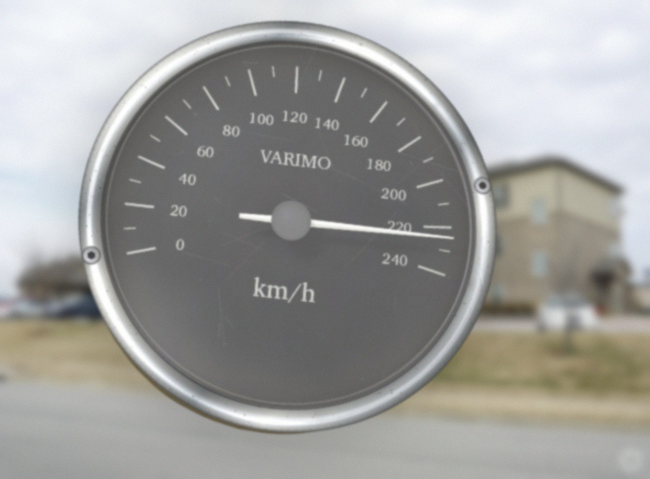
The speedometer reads km/h 225
